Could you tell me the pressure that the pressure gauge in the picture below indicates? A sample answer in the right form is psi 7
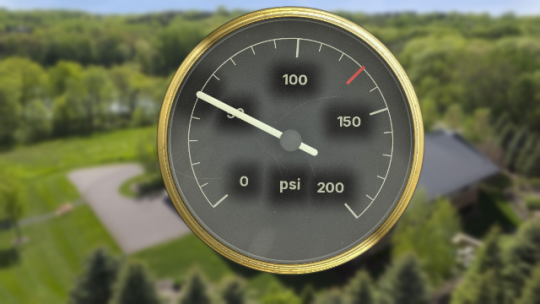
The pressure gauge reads psi 50
